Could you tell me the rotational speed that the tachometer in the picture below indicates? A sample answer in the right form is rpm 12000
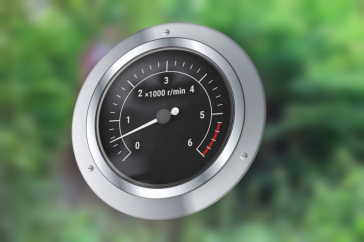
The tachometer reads rpm 500
